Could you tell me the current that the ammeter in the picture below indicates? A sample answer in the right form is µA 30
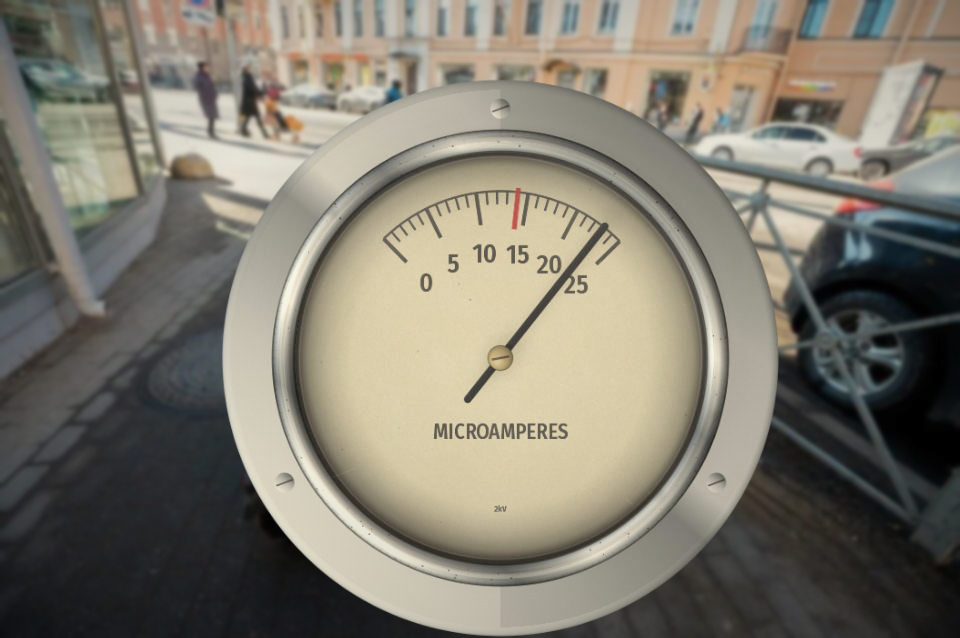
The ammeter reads µA 23
